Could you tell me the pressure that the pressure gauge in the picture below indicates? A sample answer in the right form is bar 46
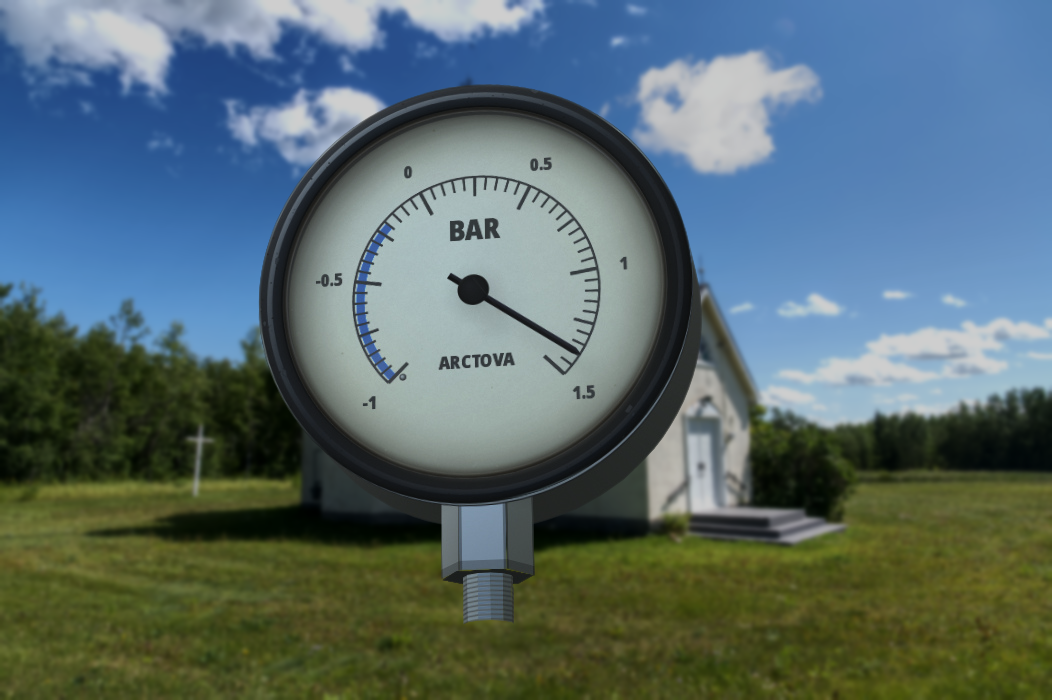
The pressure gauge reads bar 1.4
